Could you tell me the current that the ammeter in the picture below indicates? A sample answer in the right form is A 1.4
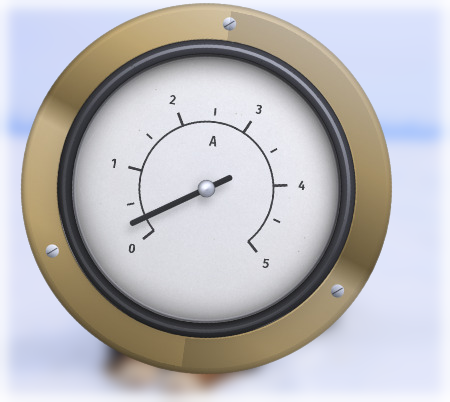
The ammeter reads A 0.25
